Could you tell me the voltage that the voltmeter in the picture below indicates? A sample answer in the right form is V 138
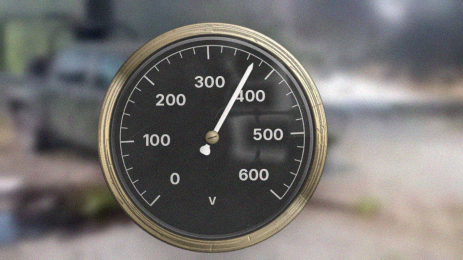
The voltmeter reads V 370
